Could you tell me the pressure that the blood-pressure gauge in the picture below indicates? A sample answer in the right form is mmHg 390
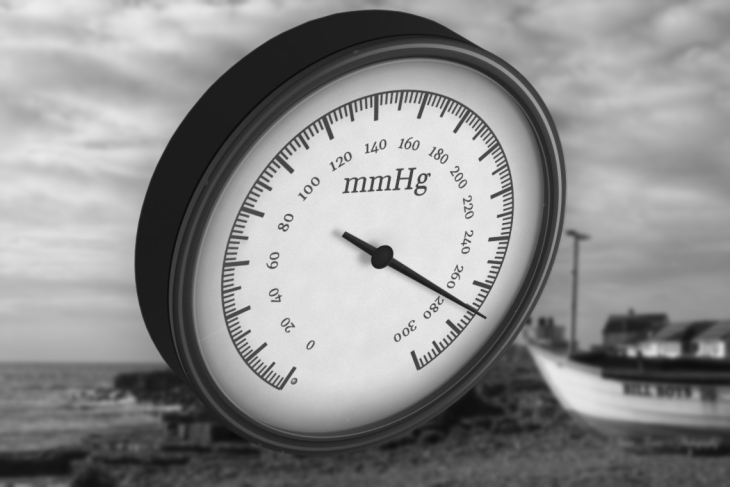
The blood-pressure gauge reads mmHg 270
